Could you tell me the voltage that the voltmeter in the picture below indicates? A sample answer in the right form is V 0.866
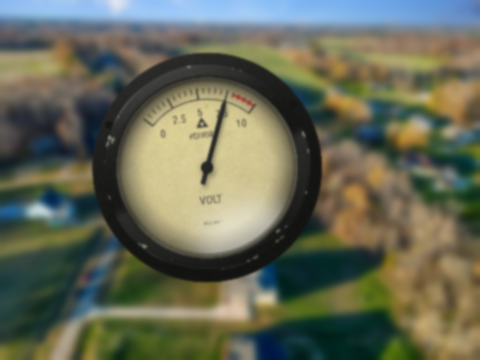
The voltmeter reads V 7.5
